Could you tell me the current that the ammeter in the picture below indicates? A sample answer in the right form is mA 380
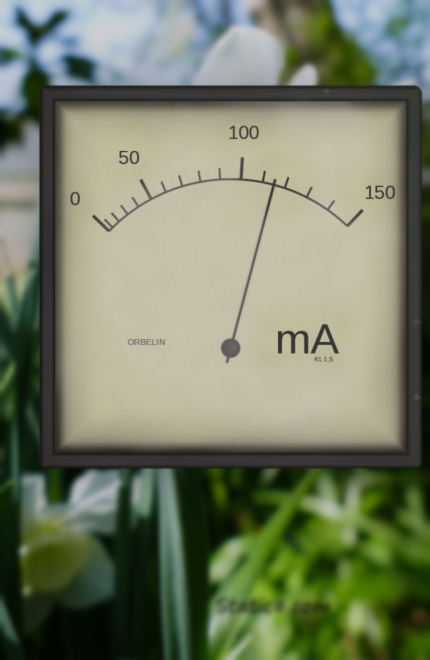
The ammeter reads mA 115
